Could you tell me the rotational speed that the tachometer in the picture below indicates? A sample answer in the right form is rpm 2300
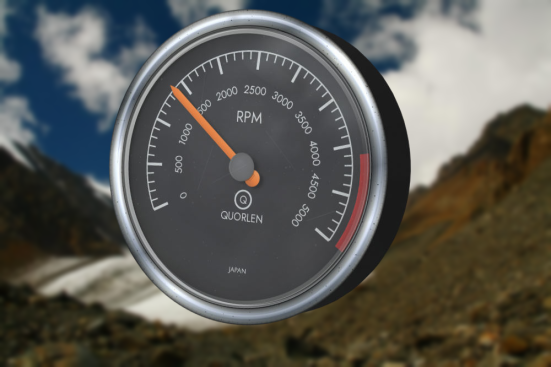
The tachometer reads rpm 1400
